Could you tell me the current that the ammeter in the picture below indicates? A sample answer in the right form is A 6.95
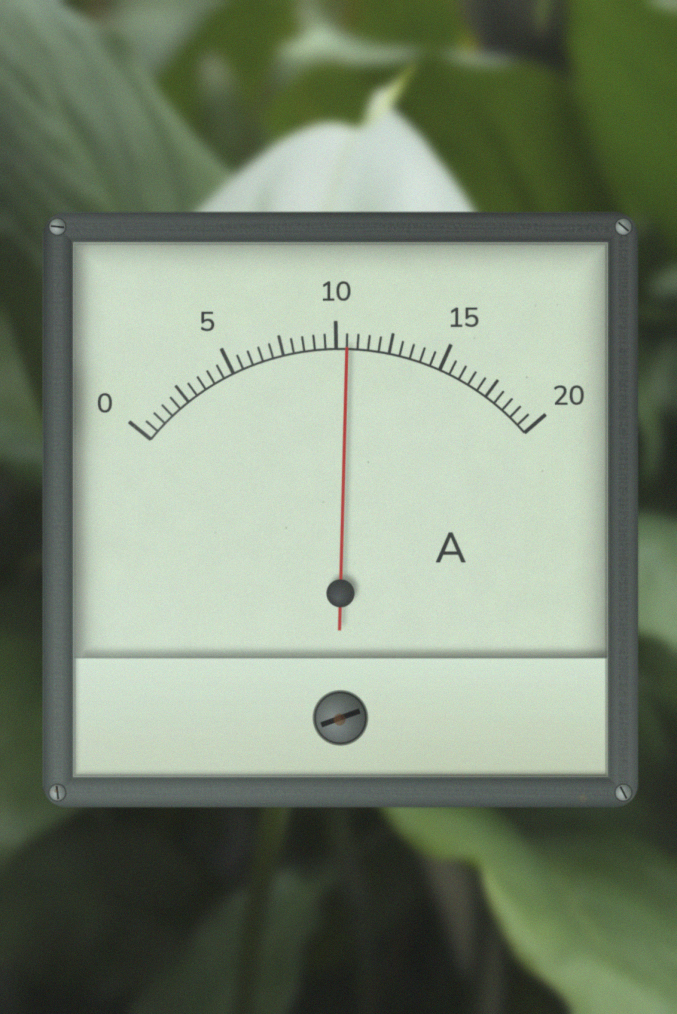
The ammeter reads A 10.5
